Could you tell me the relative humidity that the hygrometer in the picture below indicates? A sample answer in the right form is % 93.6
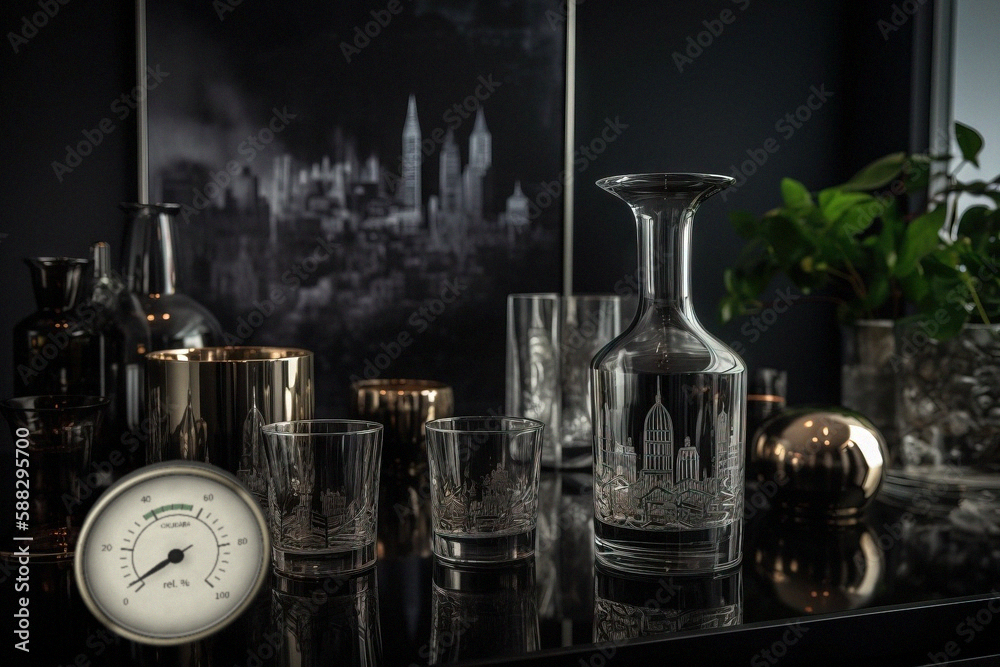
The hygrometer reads % 4
